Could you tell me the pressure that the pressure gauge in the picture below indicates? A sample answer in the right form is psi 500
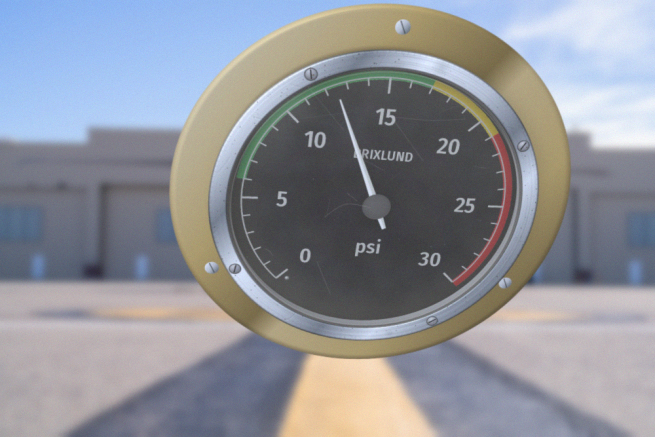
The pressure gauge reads psi 12.5
